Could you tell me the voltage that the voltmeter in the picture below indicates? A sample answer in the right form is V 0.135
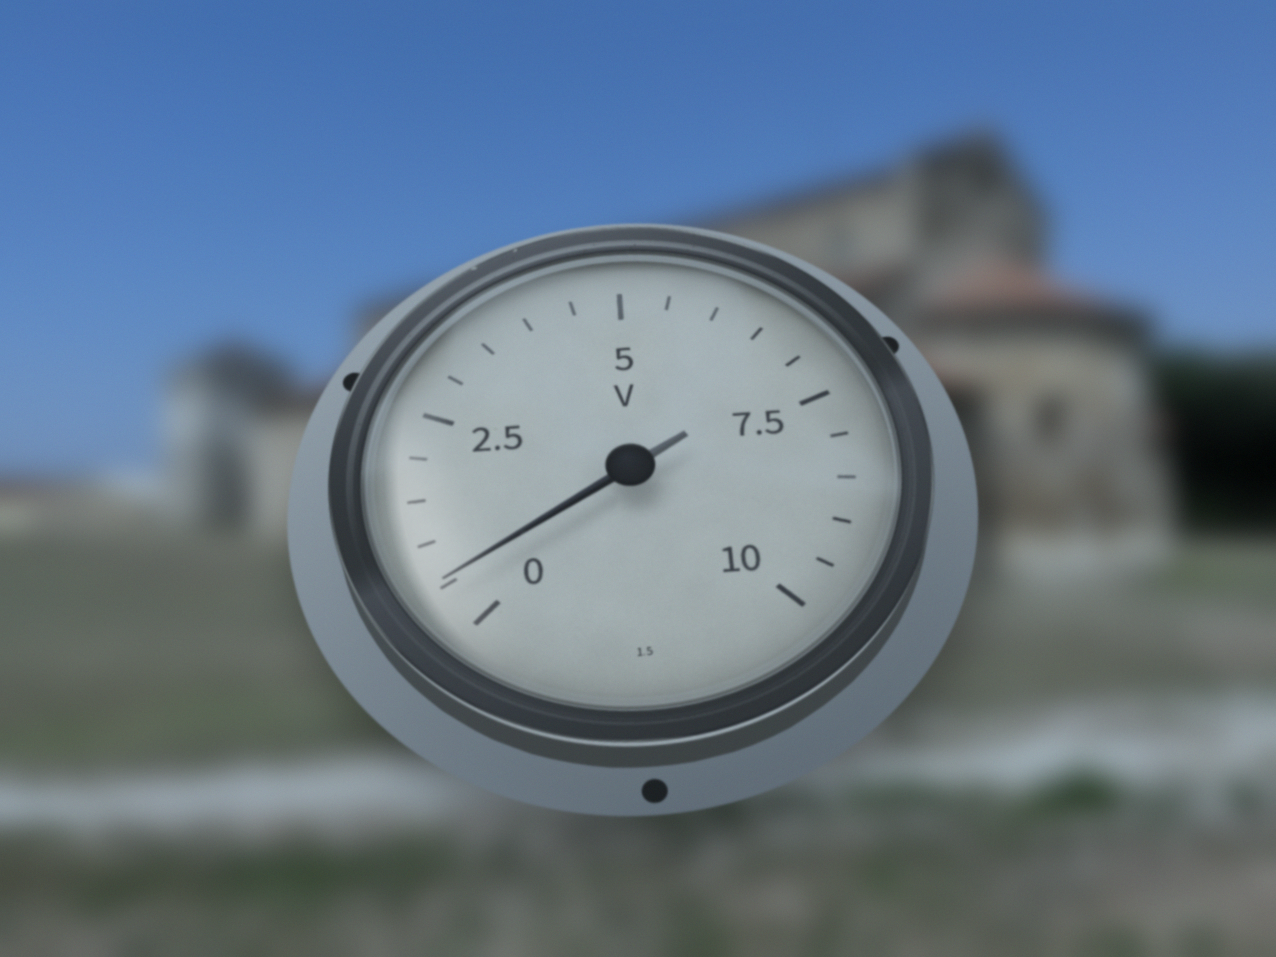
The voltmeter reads V 0.5
